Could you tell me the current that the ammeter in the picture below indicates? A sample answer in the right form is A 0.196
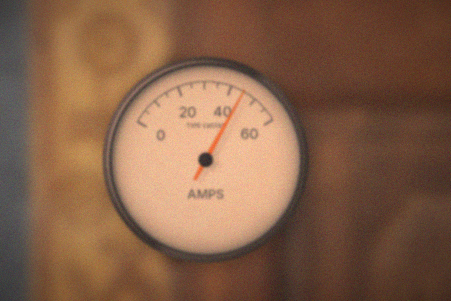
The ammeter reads A 45
